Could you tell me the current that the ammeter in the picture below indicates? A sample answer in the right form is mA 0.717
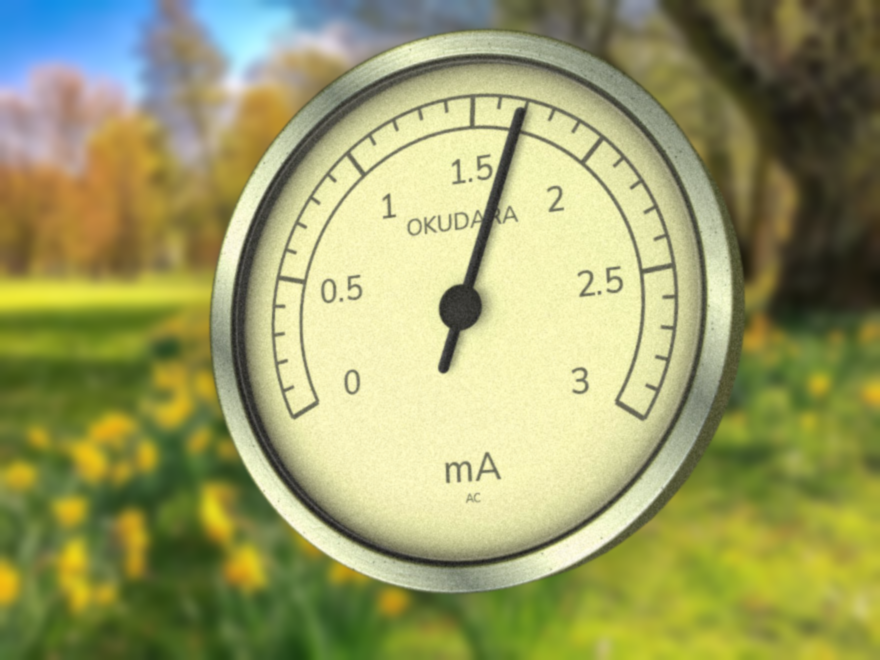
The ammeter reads mA 1.7
